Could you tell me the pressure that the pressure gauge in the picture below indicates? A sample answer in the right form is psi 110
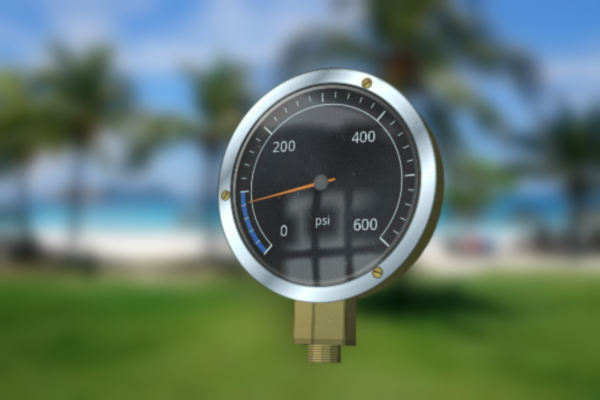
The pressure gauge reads psi 80
